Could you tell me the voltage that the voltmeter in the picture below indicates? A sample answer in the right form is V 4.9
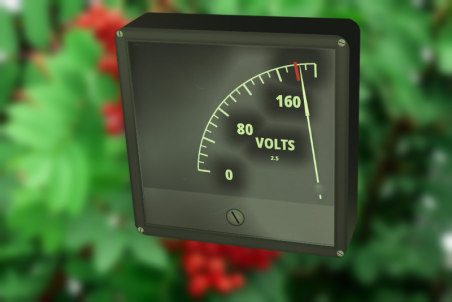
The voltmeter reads V 185
